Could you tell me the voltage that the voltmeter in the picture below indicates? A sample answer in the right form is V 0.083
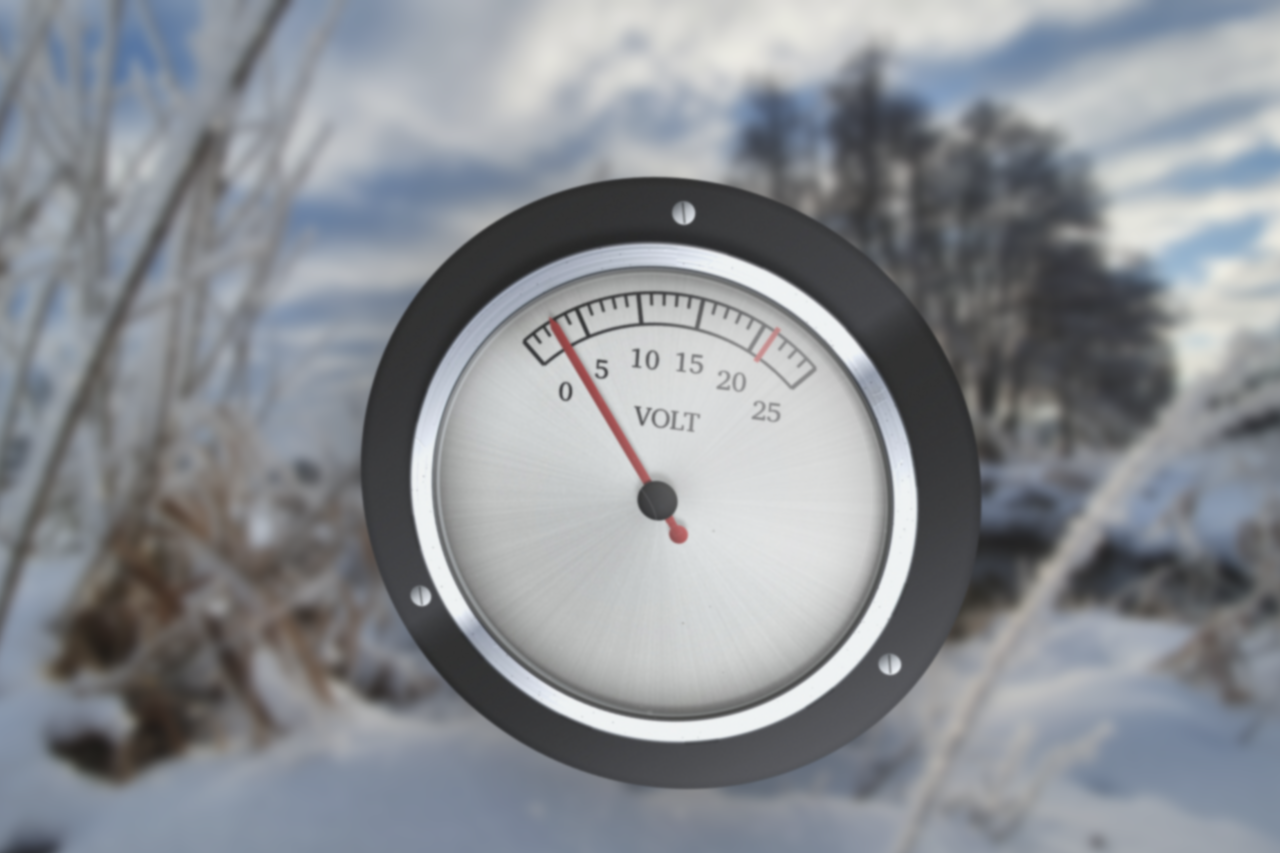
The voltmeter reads V 3
